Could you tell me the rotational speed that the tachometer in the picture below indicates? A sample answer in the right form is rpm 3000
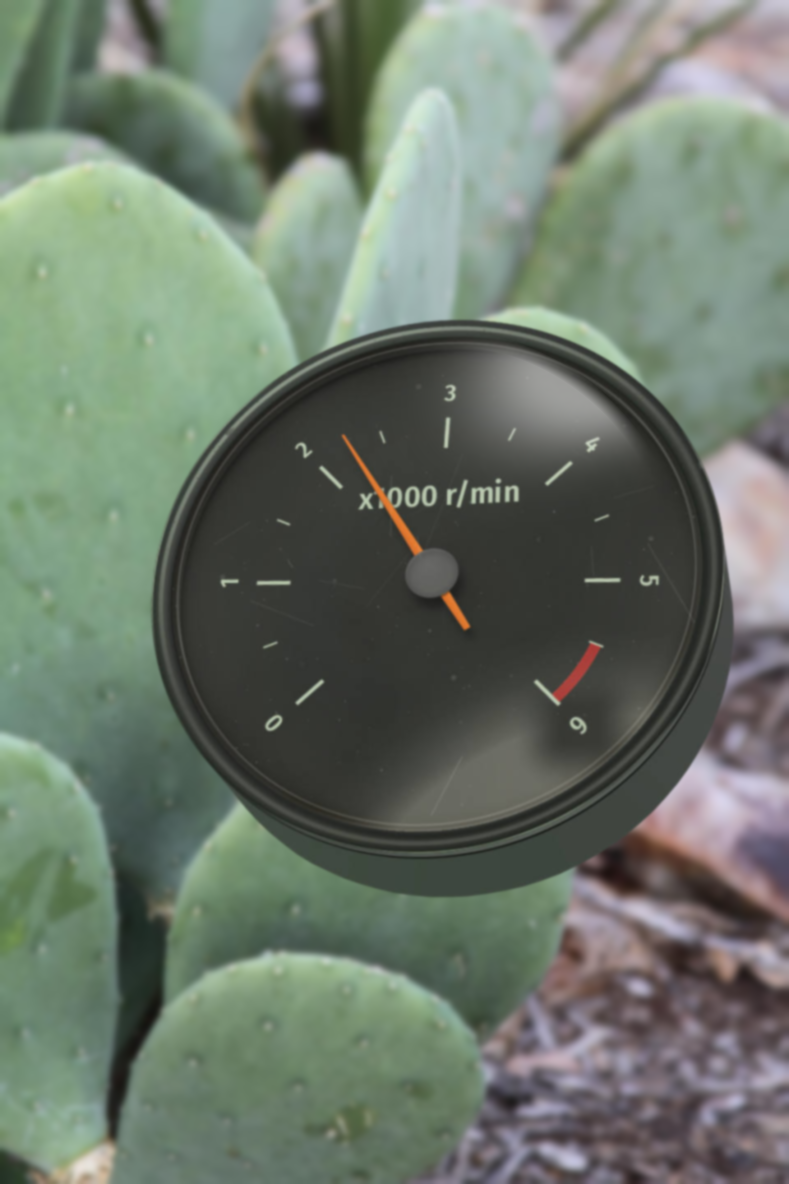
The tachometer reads rpm 2250
